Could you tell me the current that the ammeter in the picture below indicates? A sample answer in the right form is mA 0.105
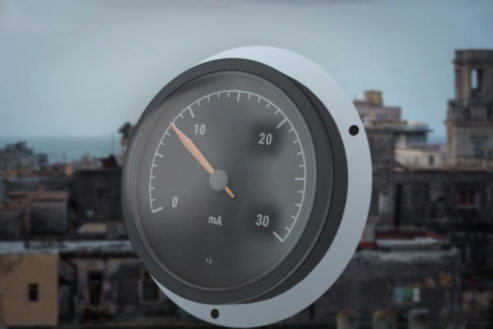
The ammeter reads mA 8
